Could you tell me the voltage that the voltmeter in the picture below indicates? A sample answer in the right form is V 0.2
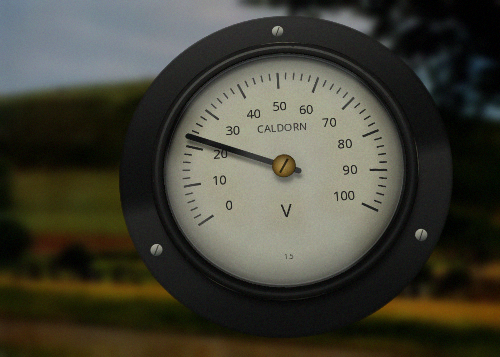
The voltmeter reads V 22
